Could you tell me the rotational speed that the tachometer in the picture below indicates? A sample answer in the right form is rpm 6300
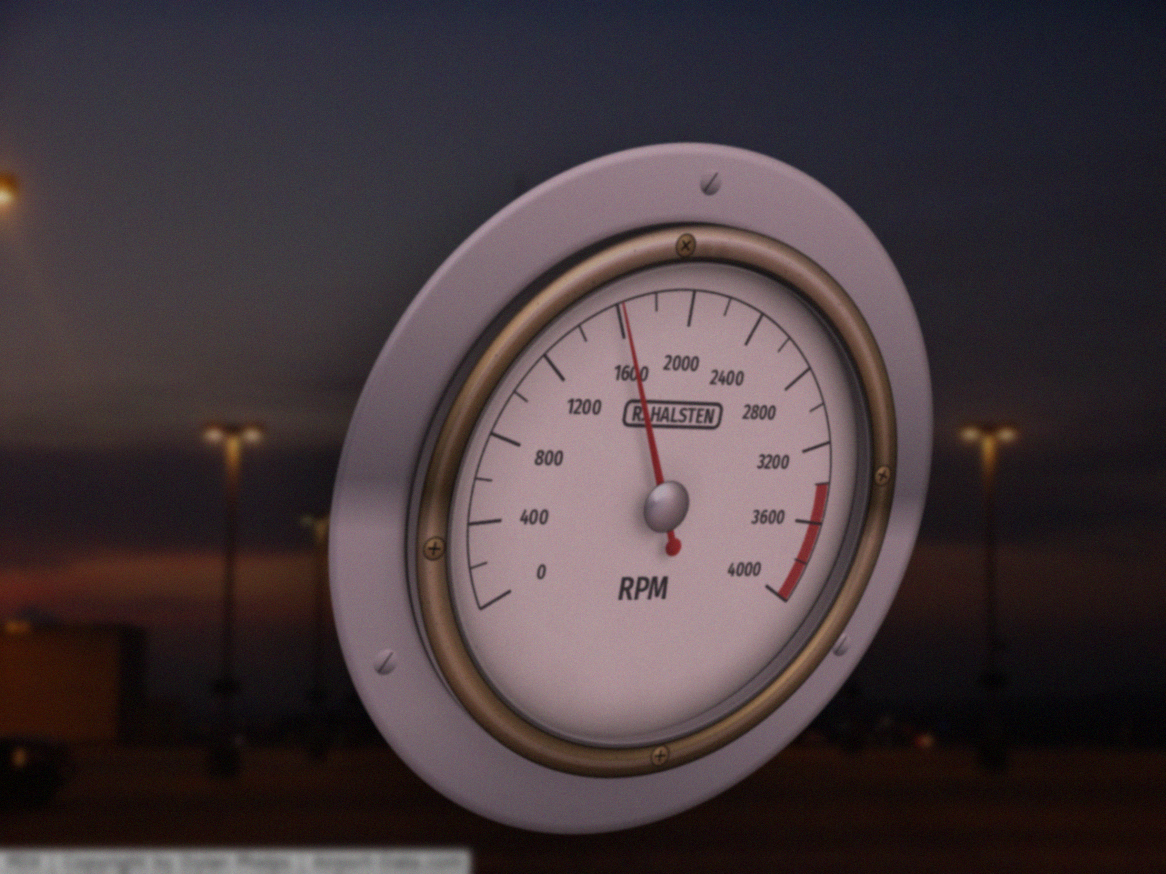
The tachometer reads rpm 1600
